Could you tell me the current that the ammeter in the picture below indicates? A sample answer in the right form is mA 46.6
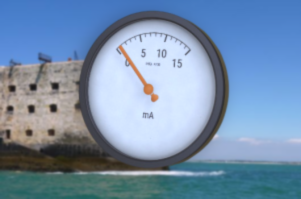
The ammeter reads mA 1
